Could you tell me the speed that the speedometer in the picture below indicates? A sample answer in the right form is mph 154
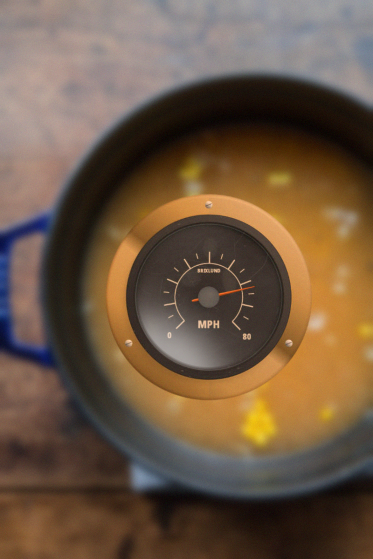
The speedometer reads mph 62.5
